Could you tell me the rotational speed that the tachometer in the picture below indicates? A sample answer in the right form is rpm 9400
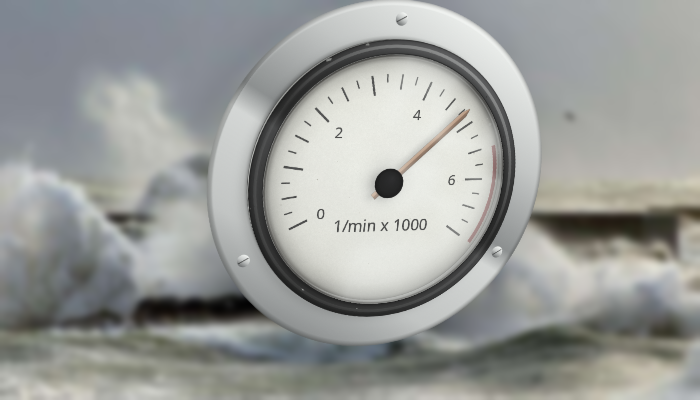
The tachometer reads rpm 4750
